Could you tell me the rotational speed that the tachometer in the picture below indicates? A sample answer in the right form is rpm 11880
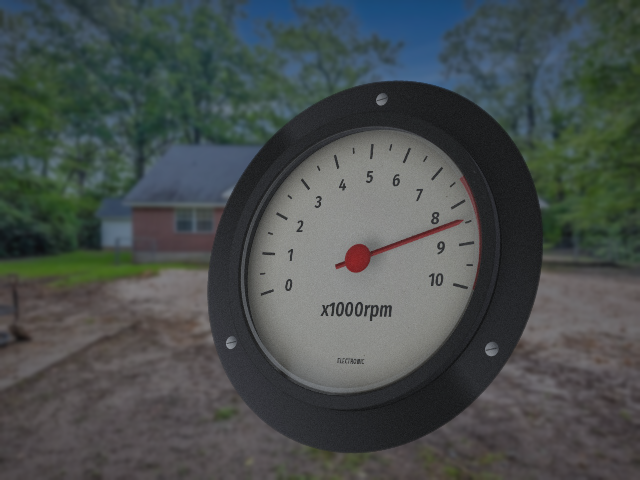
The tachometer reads rpm 8500
